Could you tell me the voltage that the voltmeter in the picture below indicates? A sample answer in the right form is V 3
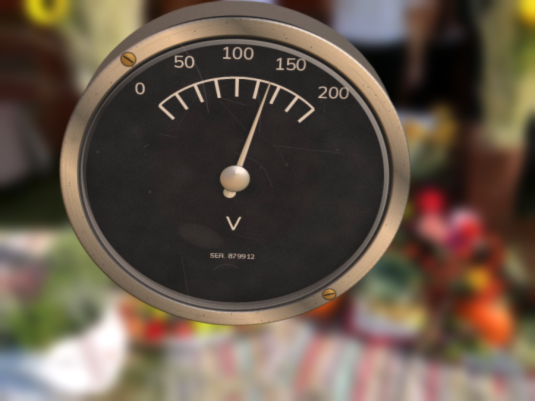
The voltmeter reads V 137.5
